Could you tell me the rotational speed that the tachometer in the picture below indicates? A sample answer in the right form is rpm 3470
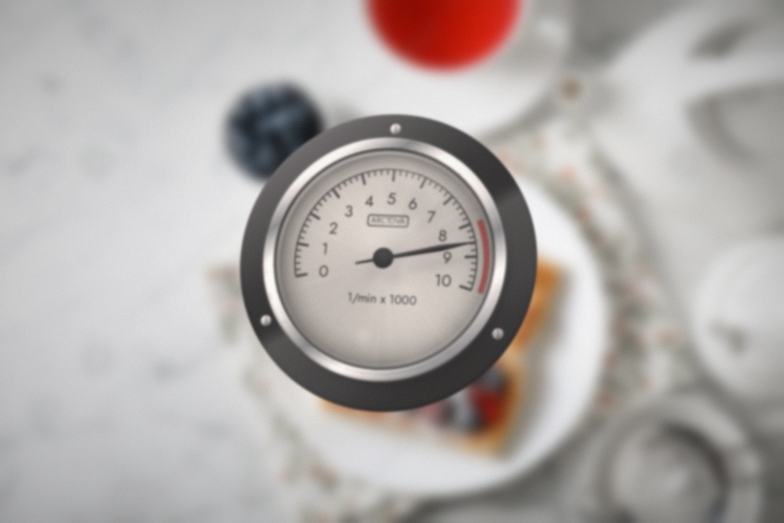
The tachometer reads rpm 8600
